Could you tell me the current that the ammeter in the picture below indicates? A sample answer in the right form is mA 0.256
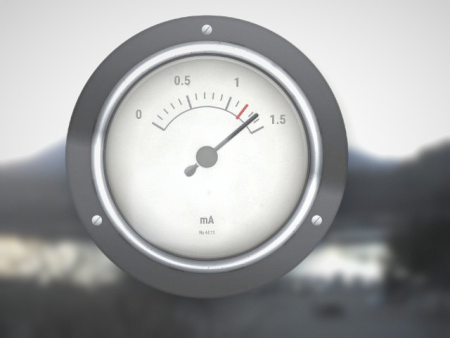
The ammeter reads mA 1.35
